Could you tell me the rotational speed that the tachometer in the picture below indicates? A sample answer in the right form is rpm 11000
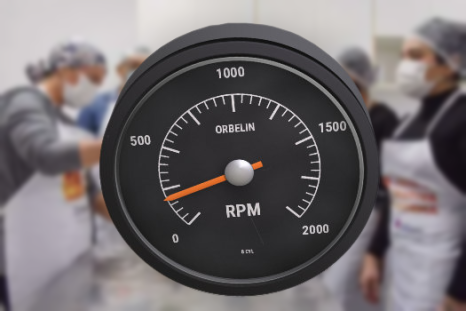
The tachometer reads rpm 200
